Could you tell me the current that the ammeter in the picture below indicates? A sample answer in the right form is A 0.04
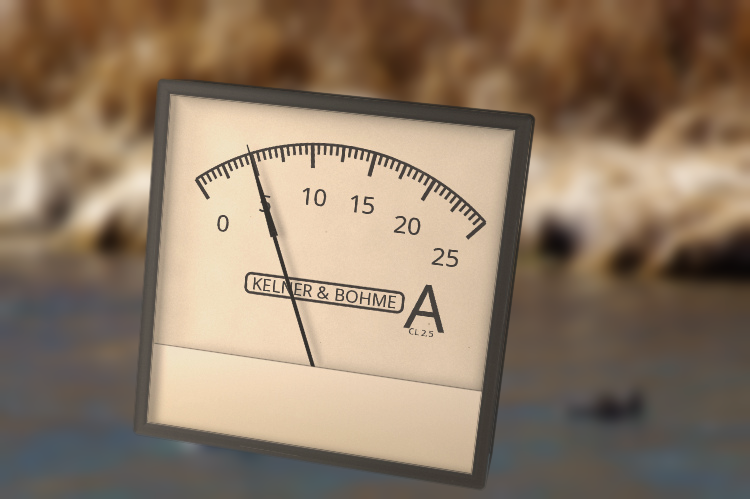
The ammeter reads A 5
